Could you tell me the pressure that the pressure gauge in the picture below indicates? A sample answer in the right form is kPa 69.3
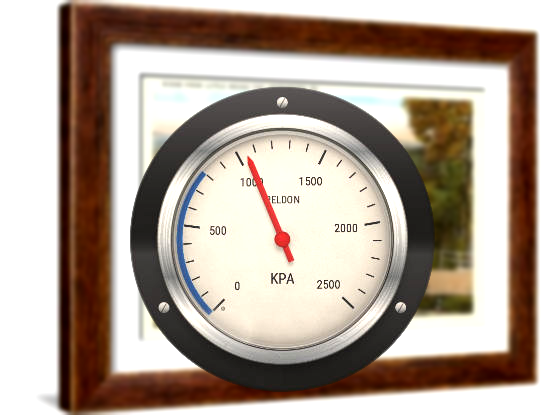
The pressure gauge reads kPa 1050
